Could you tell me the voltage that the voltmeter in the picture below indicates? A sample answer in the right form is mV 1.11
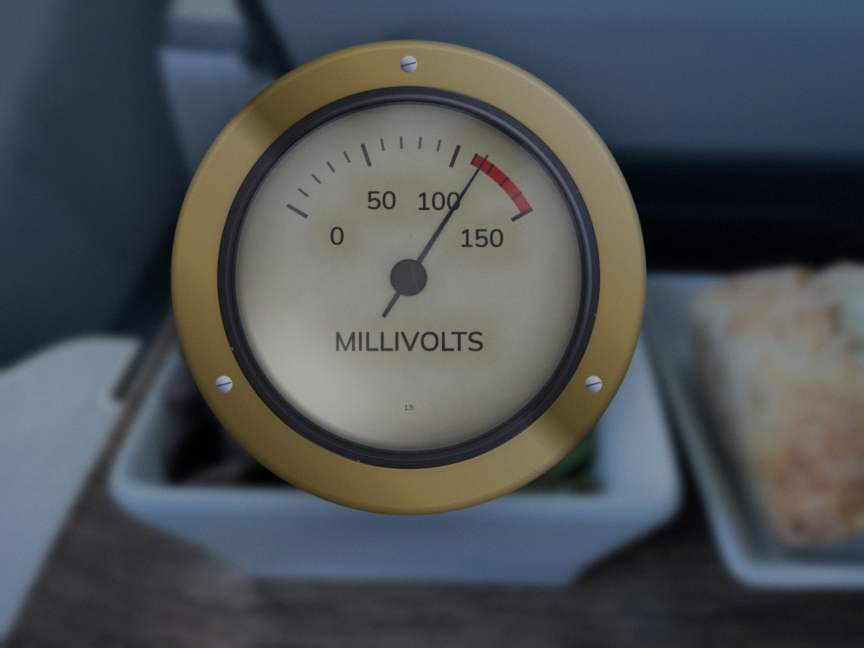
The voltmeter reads mV 115
